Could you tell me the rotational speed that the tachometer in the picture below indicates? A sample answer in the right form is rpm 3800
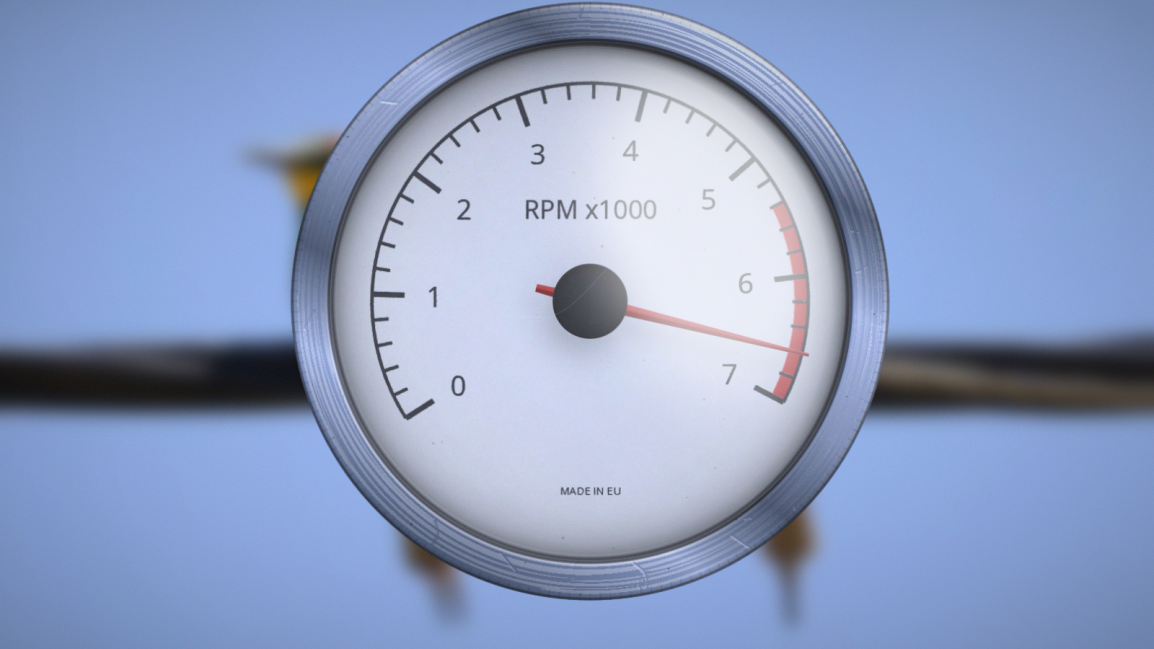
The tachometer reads rpm 6600
